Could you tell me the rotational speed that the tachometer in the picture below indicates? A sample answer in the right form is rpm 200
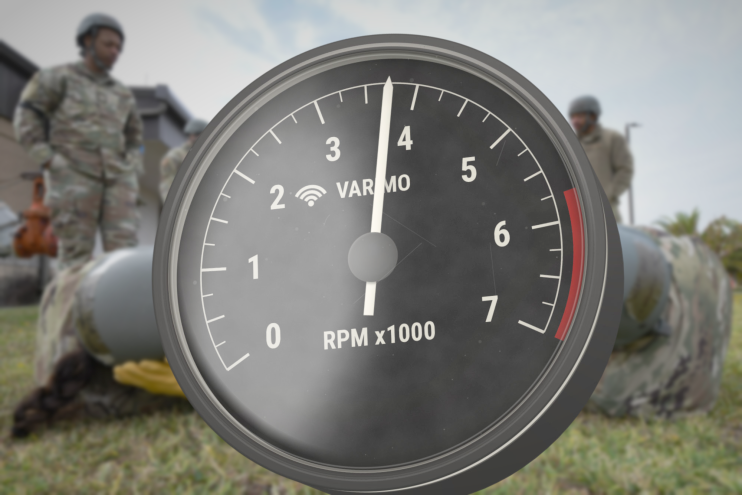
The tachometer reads rpm 3750
